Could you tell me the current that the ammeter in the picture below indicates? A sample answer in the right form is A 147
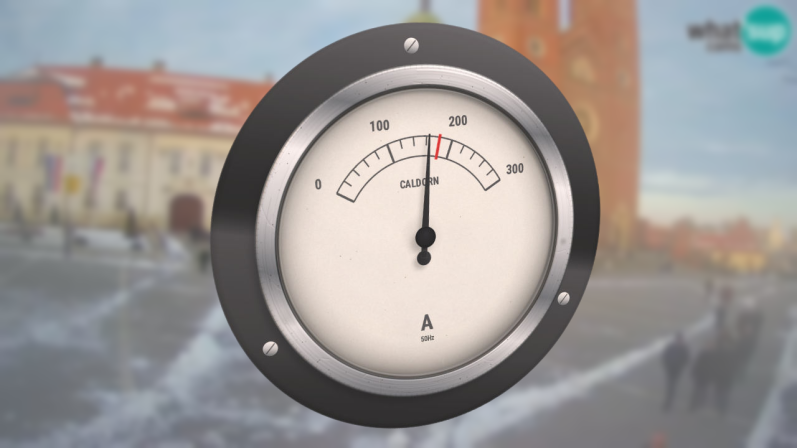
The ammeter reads A 160
